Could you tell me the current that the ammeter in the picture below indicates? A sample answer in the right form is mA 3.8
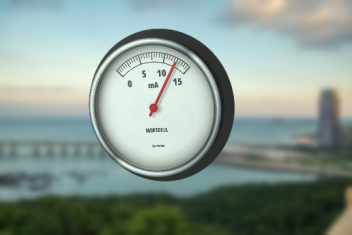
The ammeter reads mA 12.5
